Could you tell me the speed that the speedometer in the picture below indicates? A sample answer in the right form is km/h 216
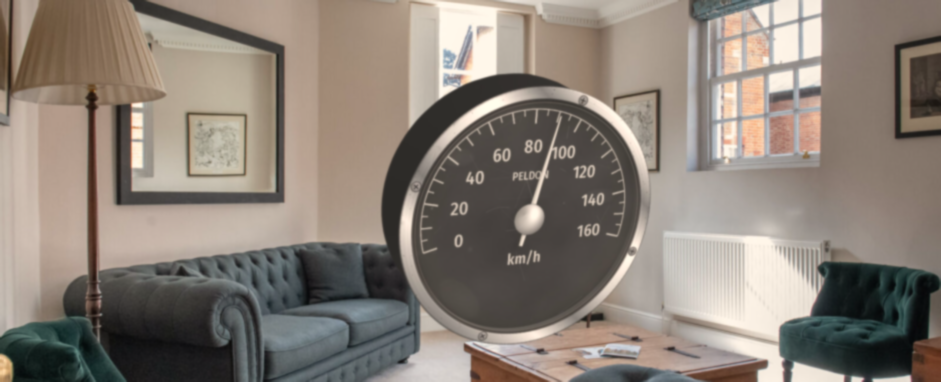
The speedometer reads km/h 90
